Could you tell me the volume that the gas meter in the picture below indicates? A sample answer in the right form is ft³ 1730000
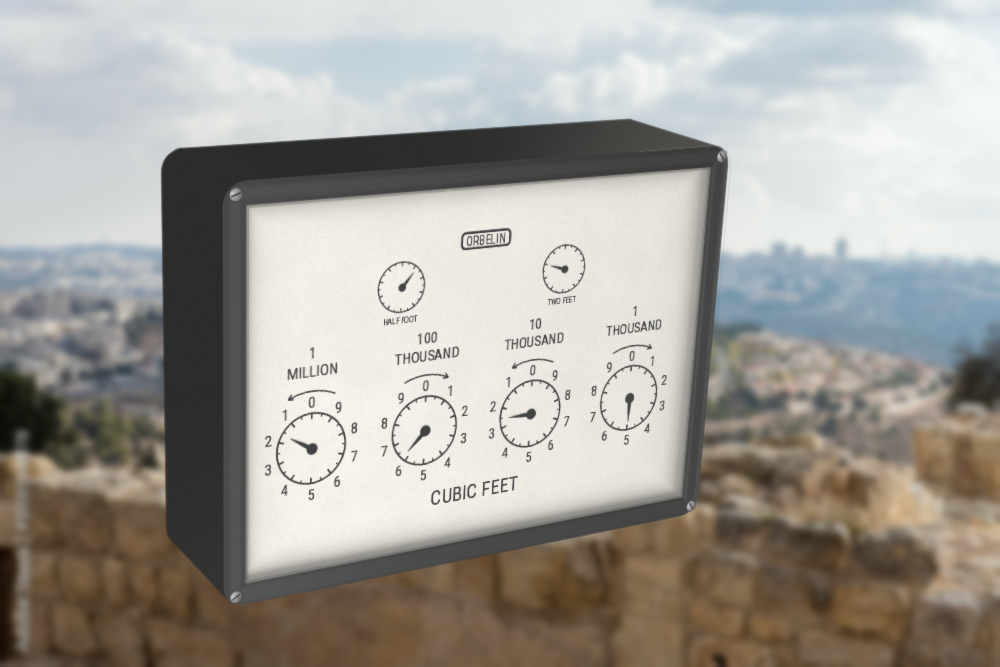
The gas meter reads ft³ 162500
